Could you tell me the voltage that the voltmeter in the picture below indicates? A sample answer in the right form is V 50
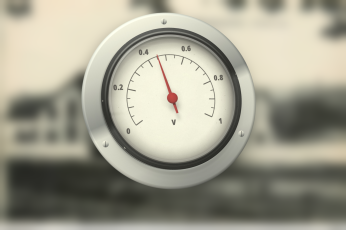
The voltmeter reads V 0.45
